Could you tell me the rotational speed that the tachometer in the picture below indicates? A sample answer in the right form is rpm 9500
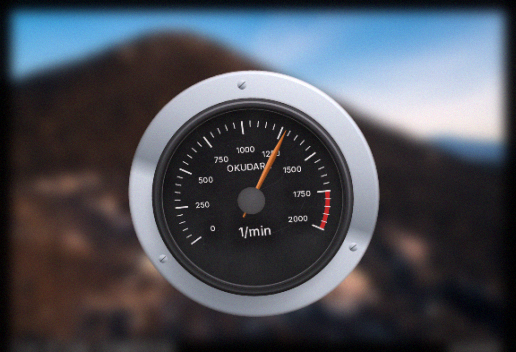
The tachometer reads rpm 1275
